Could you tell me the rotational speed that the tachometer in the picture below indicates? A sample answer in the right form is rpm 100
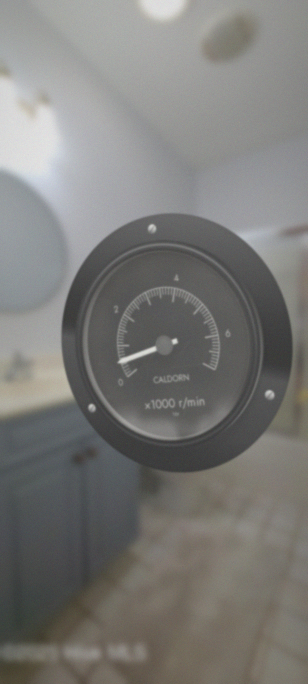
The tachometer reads rpm 500
